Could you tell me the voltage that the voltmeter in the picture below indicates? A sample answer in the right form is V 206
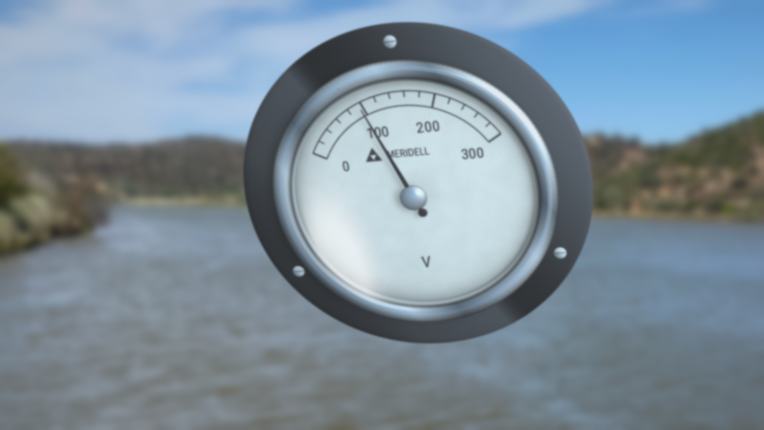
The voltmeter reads V 100
